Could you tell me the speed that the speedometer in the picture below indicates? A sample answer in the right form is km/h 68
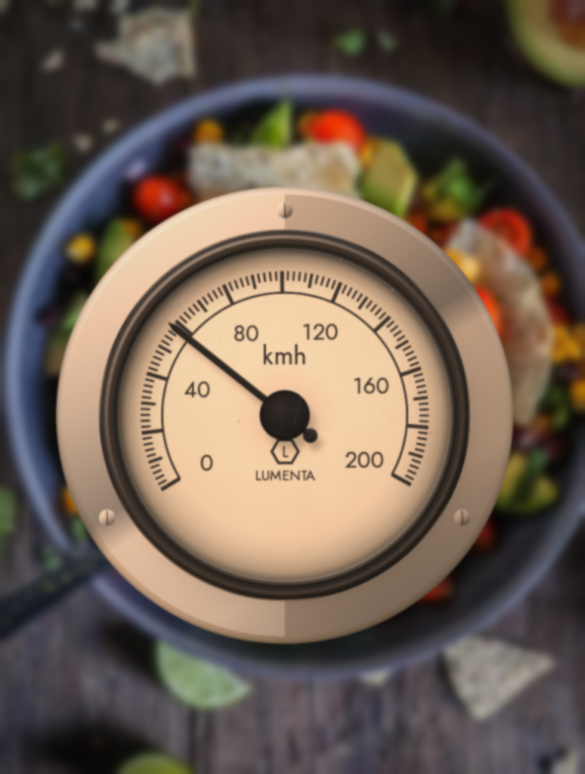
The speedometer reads km/h 58
